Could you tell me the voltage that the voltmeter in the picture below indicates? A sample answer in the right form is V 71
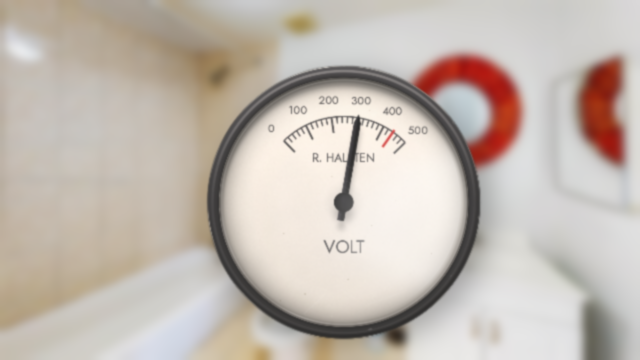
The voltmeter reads V 300
